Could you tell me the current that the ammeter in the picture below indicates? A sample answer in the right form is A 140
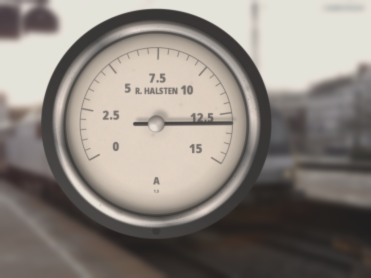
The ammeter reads A 13
